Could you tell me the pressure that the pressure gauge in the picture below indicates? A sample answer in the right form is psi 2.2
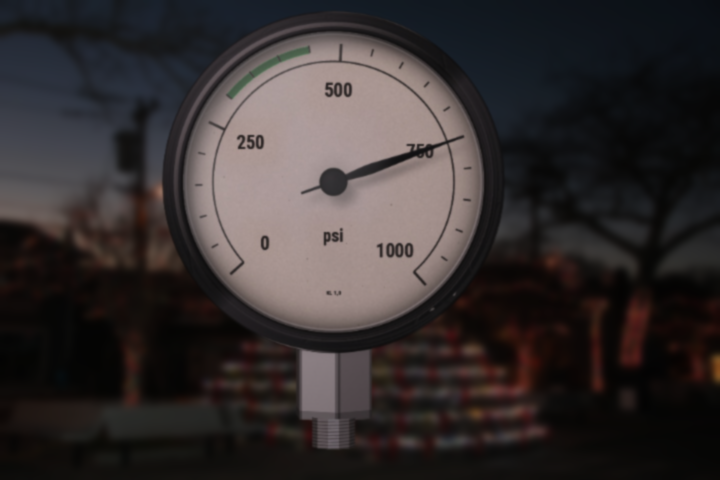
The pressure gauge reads psi 750
